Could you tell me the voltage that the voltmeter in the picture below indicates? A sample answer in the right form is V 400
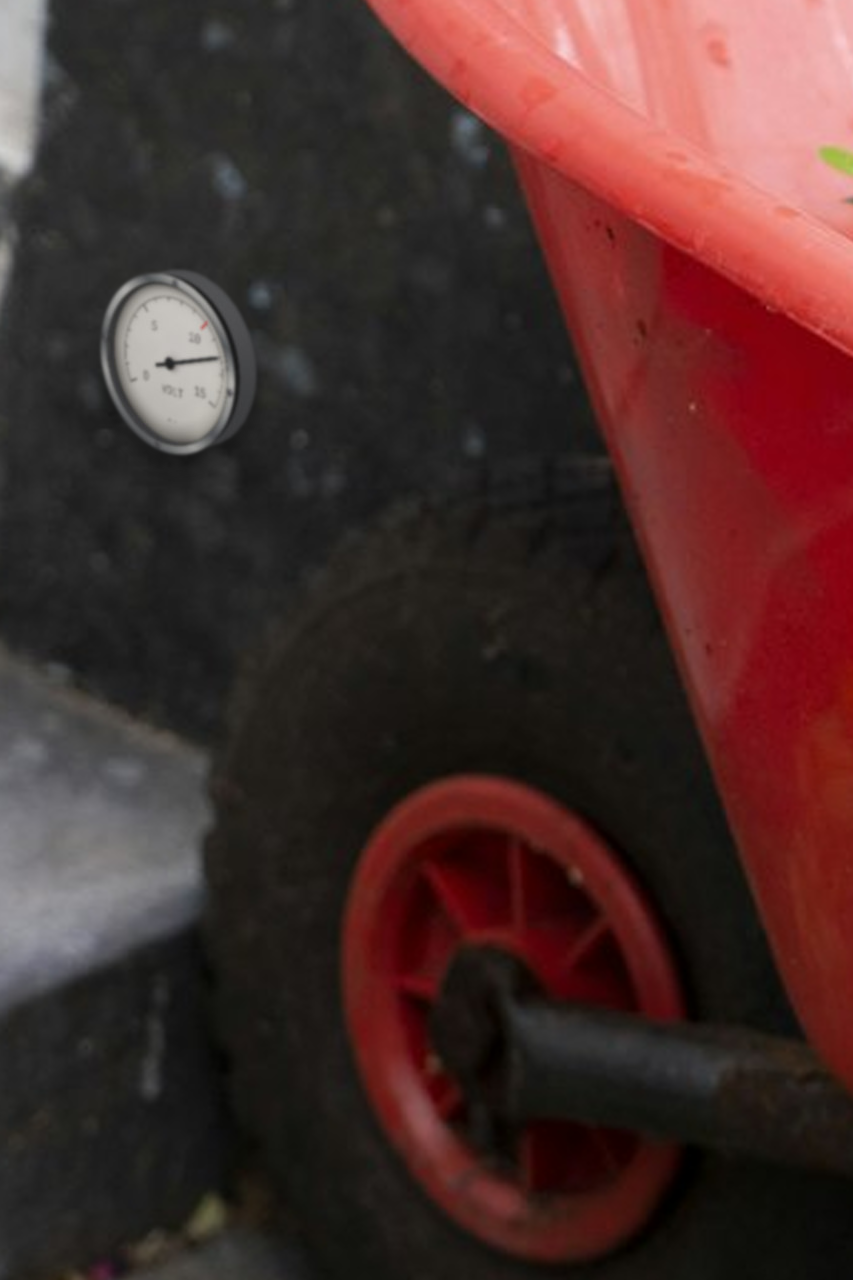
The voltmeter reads V 12
